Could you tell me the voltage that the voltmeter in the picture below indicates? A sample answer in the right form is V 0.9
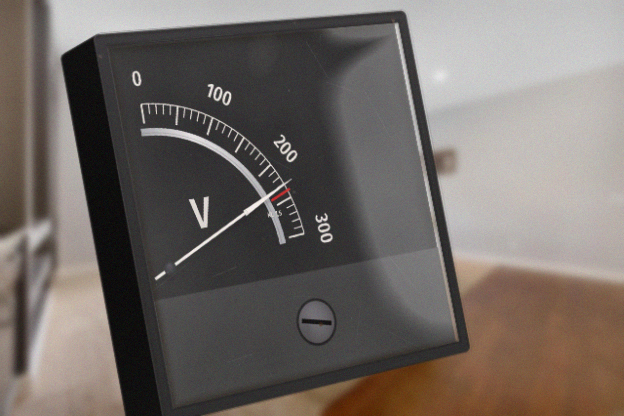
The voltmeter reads V 230
